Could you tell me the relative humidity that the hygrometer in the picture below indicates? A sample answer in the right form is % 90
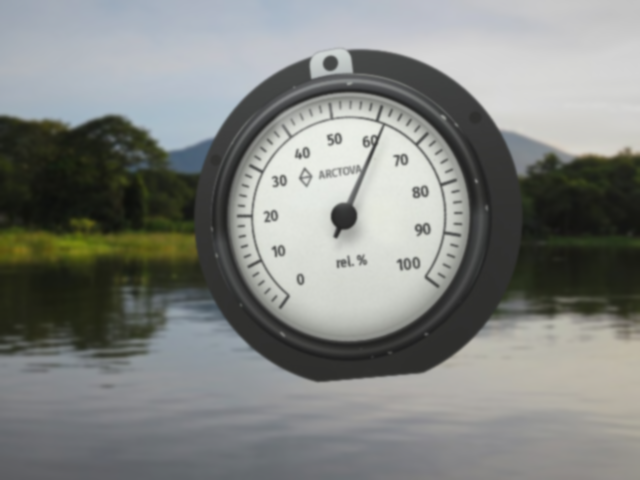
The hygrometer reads % 62
